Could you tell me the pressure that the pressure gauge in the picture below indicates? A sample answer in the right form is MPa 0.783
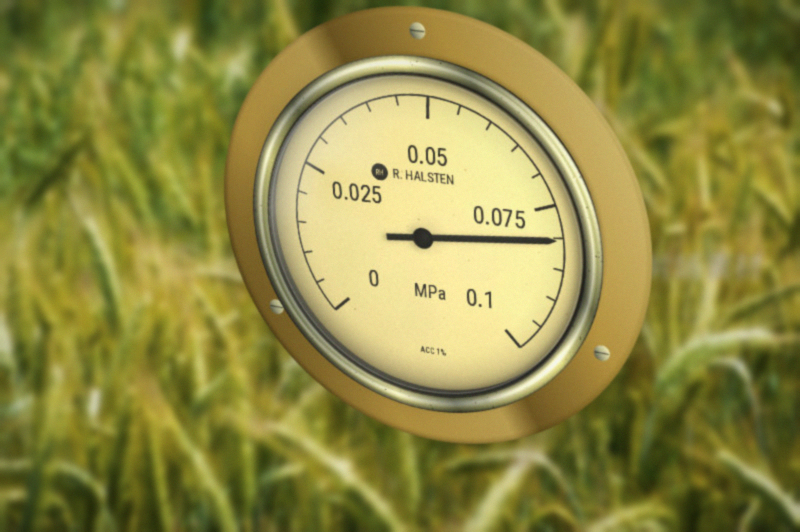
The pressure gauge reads MPa 0.08
